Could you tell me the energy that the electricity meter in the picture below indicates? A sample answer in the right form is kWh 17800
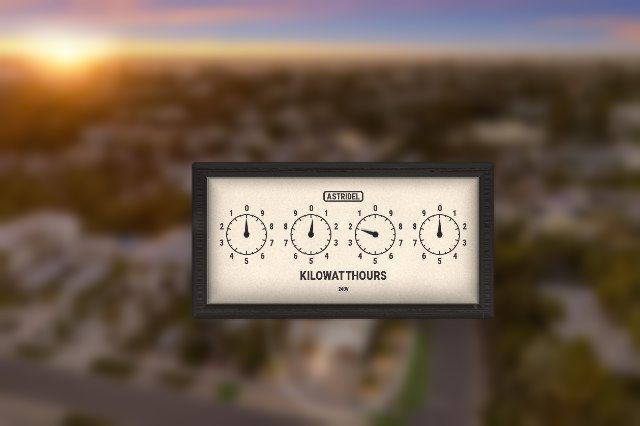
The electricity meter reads kWh 20
